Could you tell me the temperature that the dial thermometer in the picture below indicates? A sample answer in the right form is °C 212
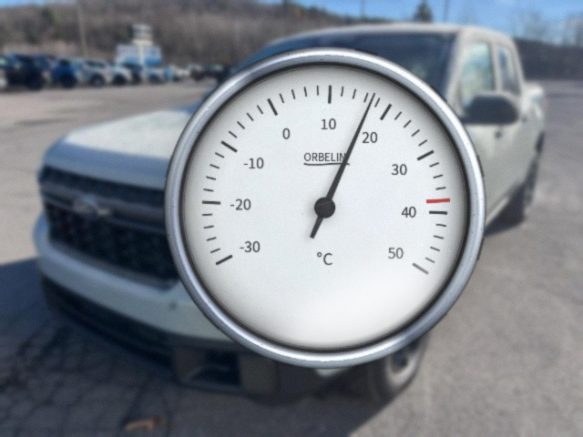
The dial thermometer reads °C 17
